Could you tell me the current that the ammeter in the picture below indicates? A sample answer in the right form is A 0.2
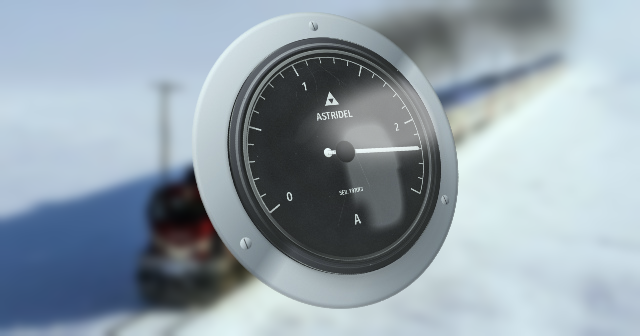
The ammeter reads A 2.2
